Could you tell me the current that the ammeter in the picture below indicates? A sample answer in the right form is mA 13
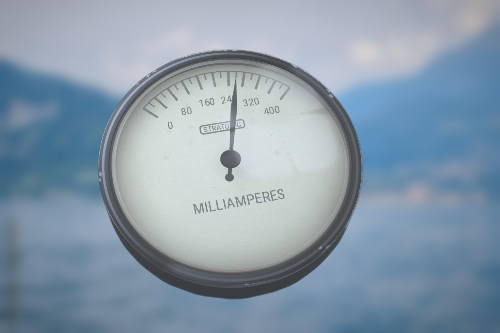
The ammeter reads mA 260
